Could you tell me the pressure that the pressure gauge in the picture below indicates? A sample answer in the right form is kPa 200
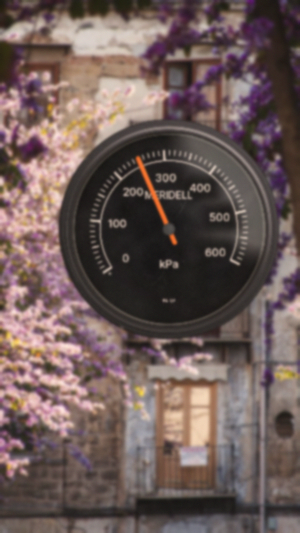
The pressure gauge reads kPa 250
